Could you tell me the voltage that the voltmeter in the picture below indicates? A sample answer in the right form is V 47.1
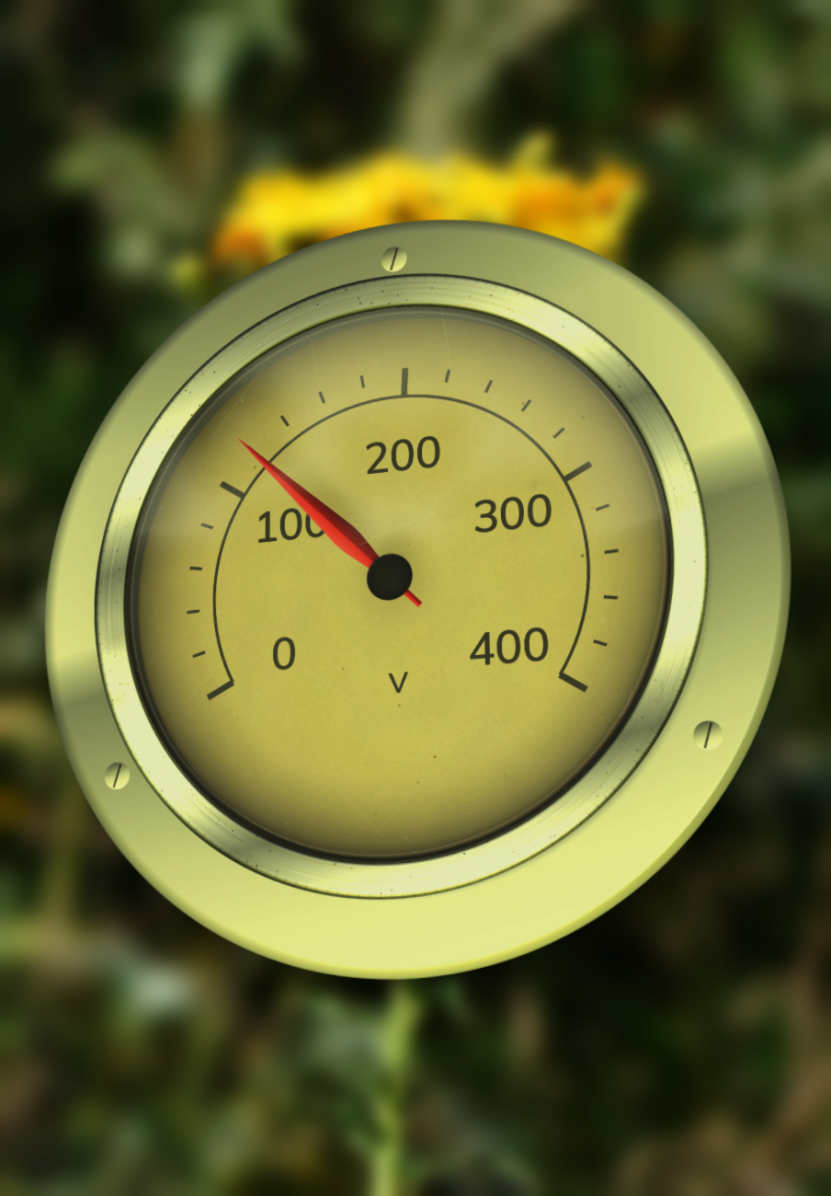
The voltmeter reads V 120
